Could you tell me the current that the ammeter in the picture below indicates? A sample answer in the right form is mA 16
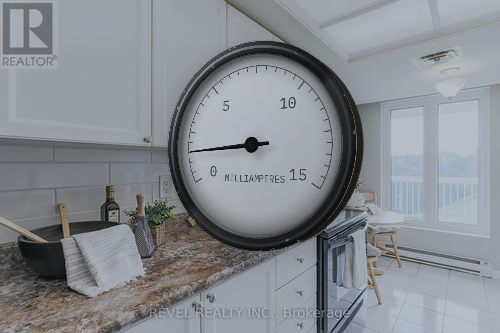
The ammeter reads mA 1.5
